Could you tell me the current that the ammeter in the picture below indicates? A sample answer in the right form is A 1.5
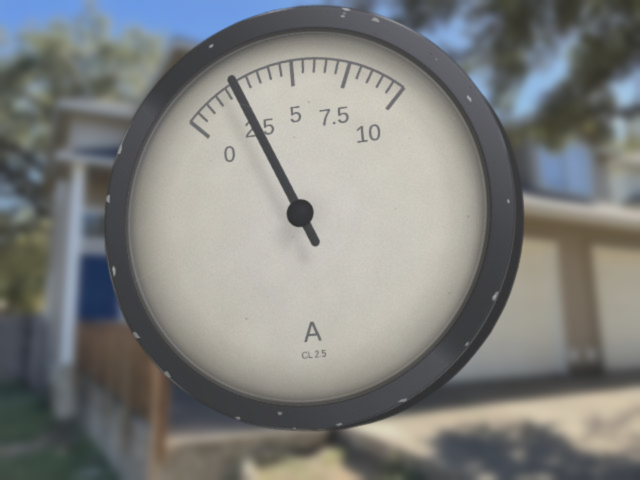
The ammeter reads A 2.5
